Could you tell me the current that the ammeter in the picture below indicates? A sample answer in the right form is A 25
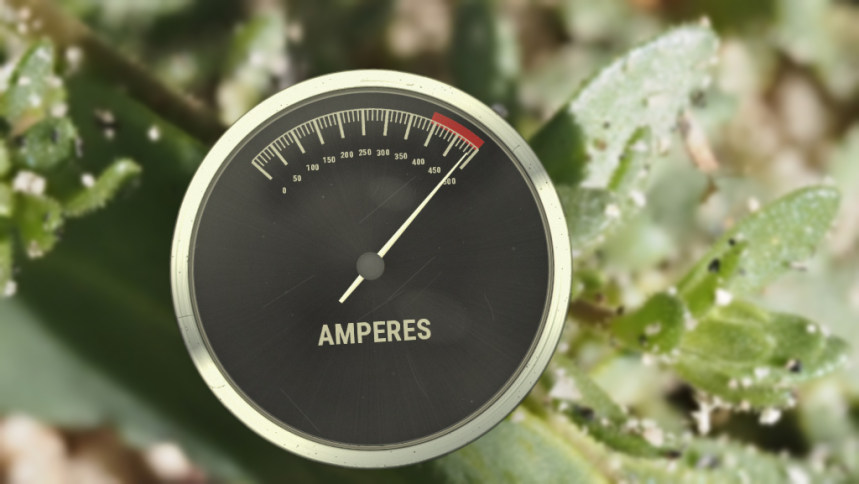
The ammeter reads A 490
